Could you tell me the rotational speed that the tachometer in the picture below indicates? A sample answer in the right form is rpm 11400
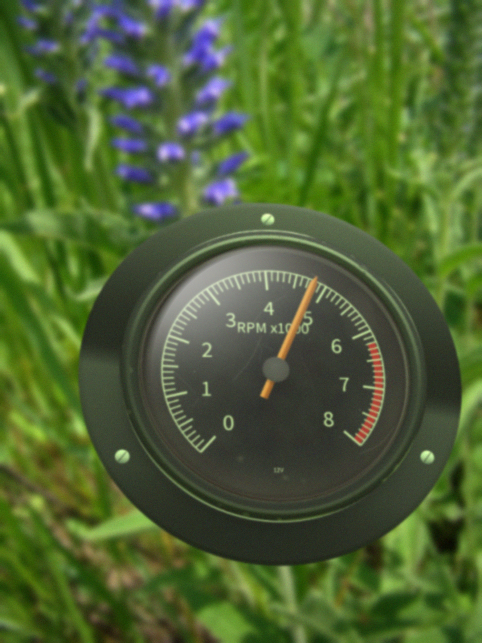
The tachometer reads rpm 4800
